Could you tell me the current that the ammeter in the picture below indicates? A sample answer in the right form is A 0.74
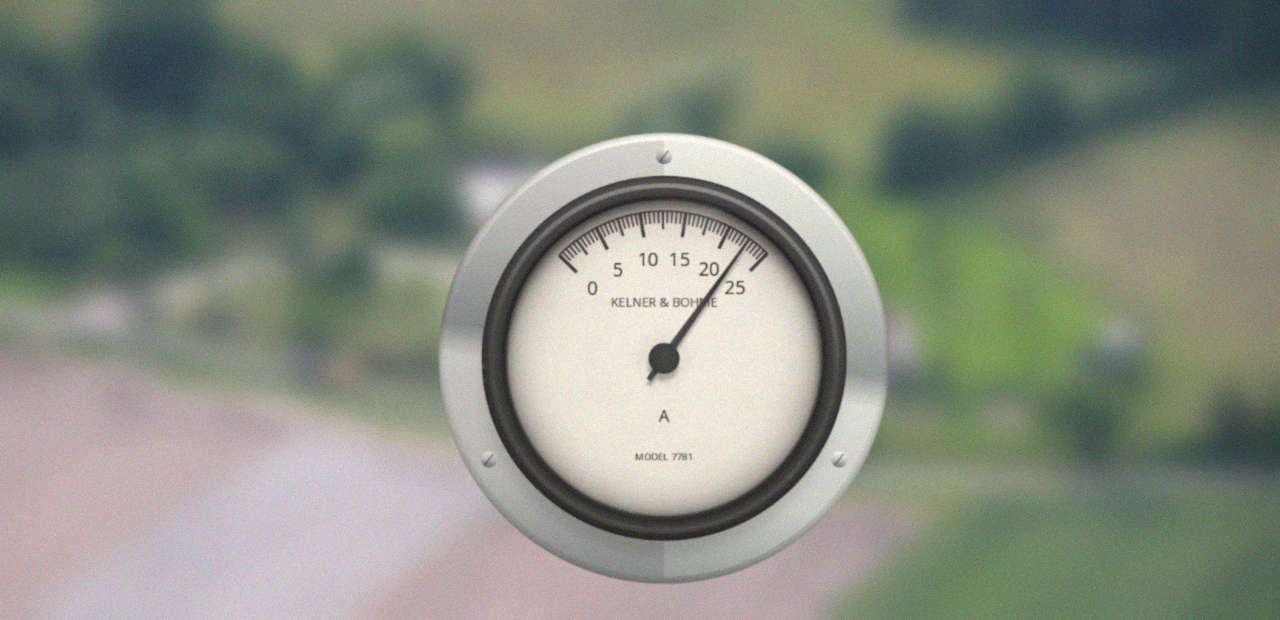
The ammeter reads A 22.5
